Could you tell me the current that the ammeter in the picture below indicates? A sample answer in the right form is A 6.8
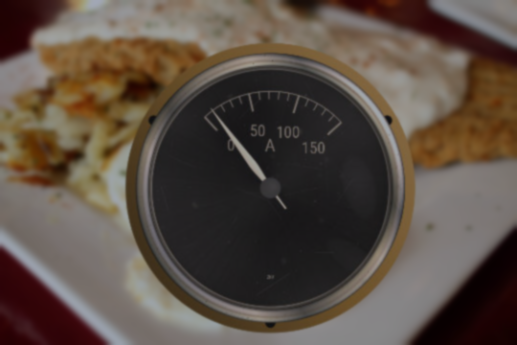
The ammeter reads A 10
